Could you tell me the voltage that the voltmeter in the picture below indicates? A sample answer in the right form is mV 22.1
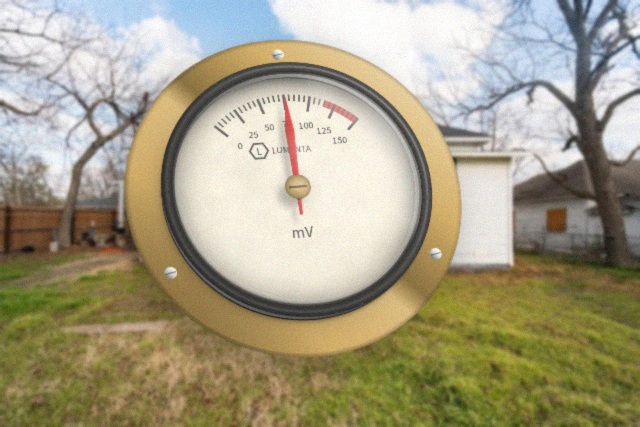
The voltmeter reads mV 75
